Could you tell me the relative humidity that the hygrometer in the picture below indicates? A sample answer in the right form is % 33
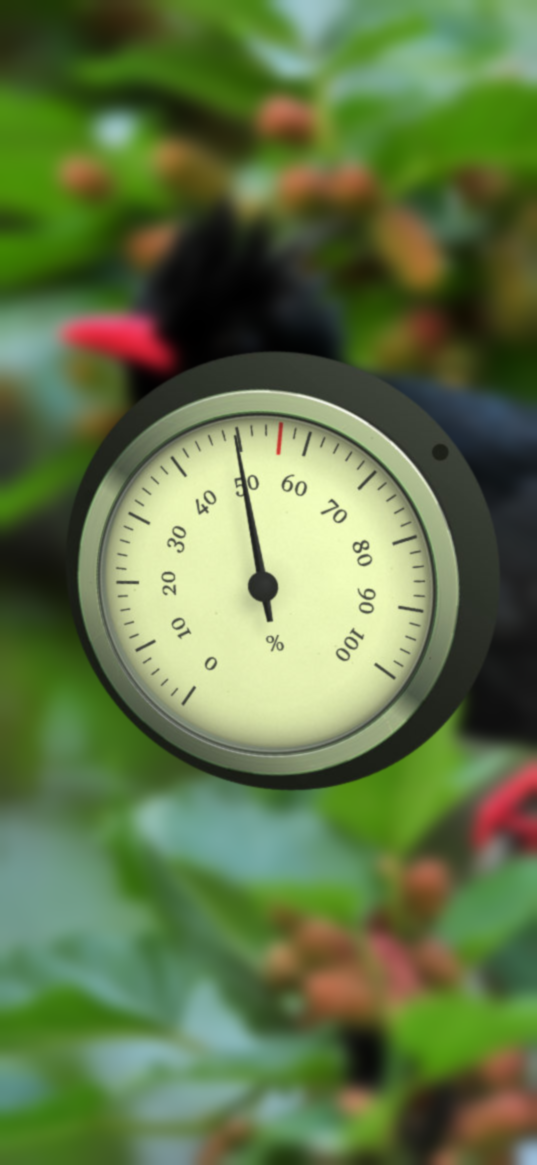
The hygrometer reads % 50
